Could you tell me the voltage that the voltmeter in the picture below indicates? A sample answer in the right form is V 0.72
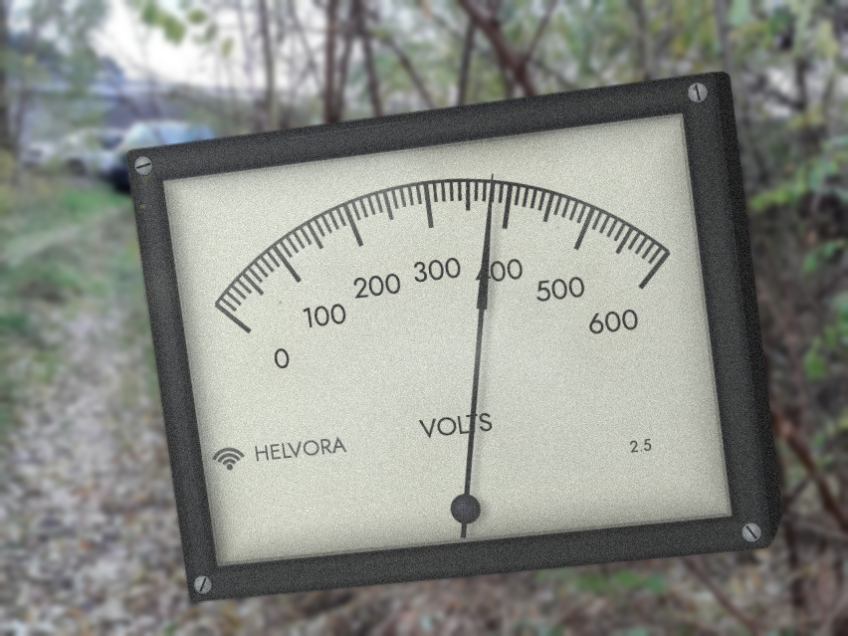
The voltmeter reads V 380
